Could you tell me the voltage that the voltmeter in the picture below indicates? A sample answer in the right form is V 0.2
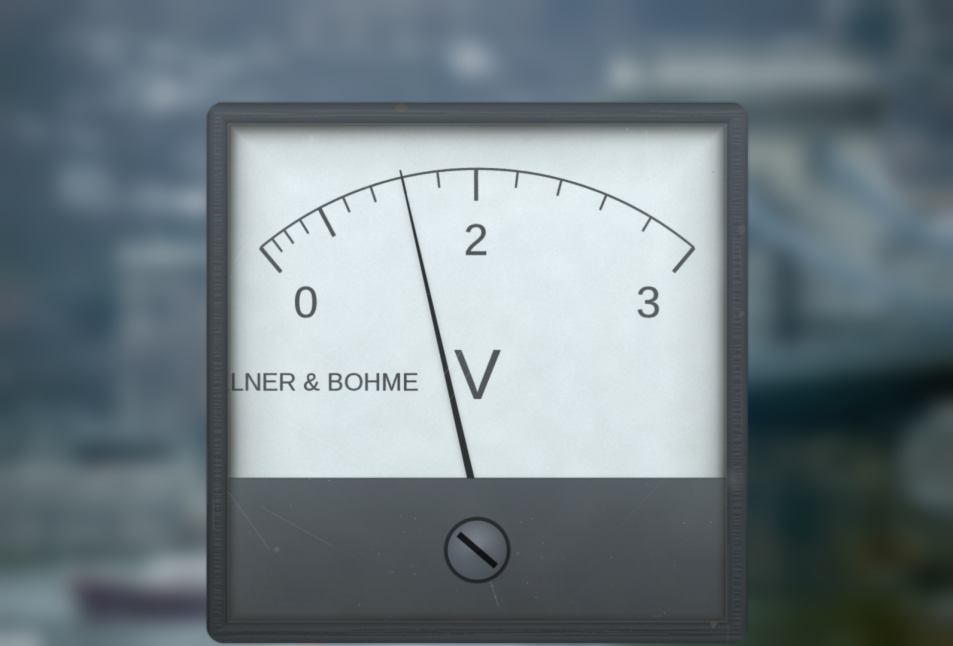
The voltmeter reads V 1.6
